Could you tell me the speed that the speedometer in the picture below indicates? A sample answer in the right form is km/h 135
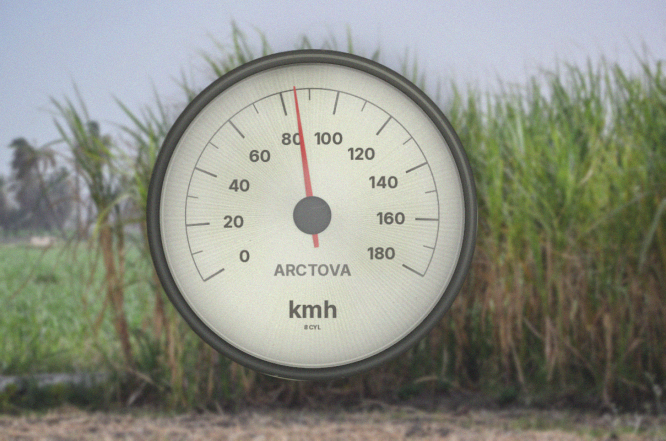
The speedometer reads km/h 85
